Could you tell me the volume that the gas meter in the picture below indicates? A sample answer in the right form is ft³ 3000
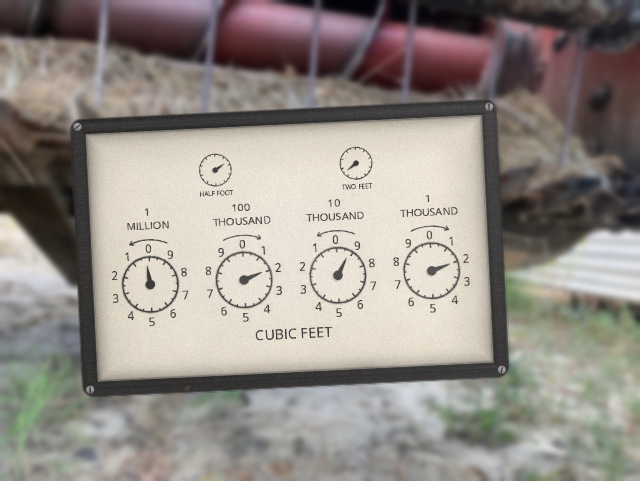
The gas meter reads ft³ 19200
